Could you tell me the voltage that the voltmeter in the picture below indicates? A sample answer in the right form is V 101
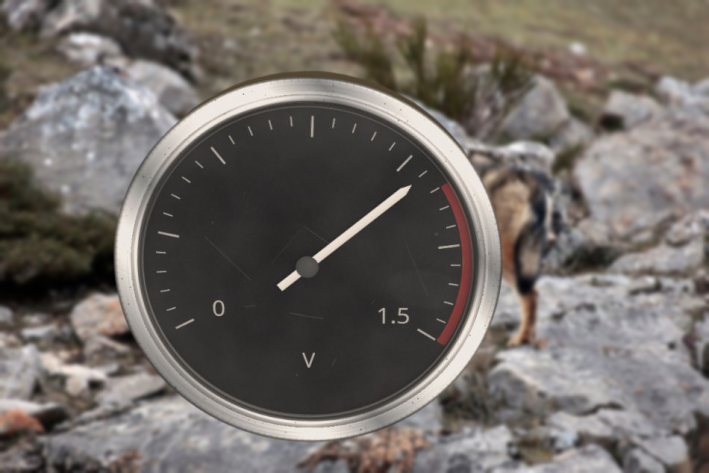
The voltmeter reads V 1.05
